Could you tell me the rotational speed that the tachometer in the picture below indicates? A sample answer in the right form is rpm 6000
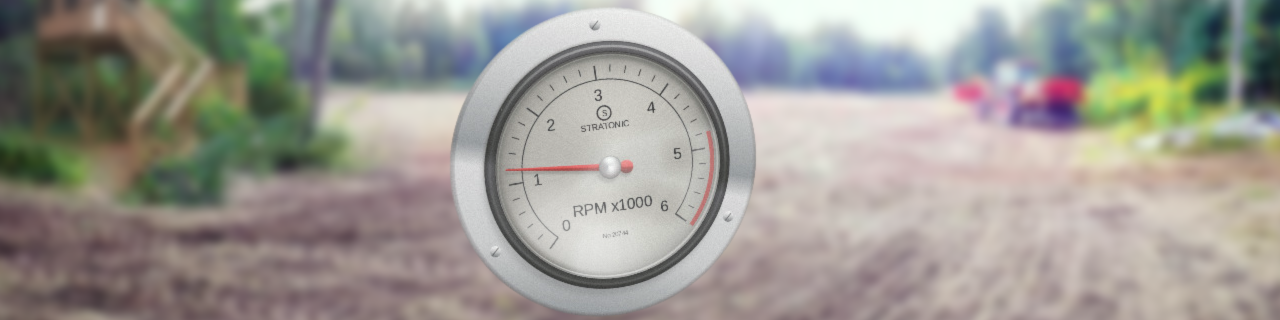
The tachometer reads rpm 1200
